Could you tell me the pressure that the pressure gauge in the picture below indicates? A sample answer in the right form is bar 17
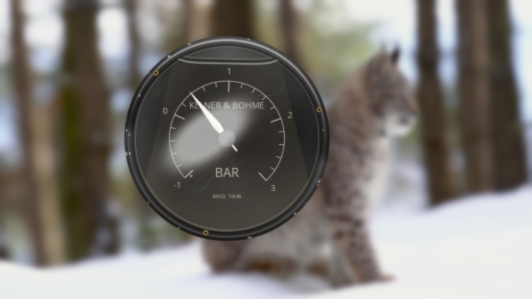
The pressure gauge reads bar 0.4
